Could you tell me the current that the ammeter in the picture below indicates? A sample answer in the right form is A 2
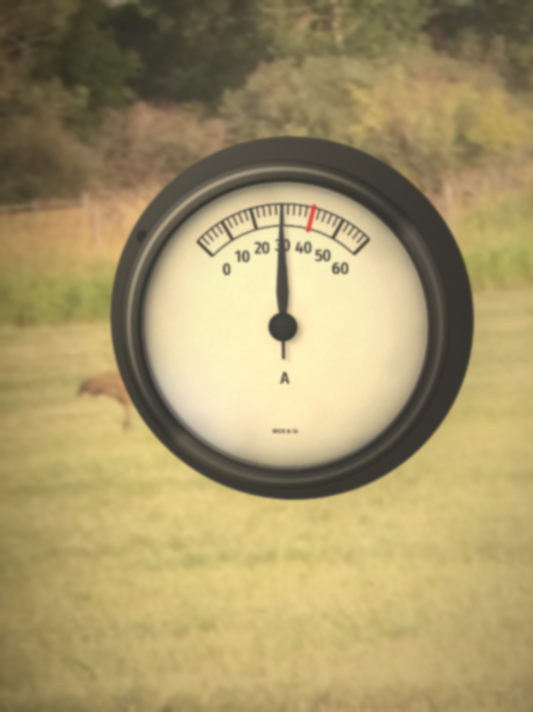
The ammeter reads A 30
